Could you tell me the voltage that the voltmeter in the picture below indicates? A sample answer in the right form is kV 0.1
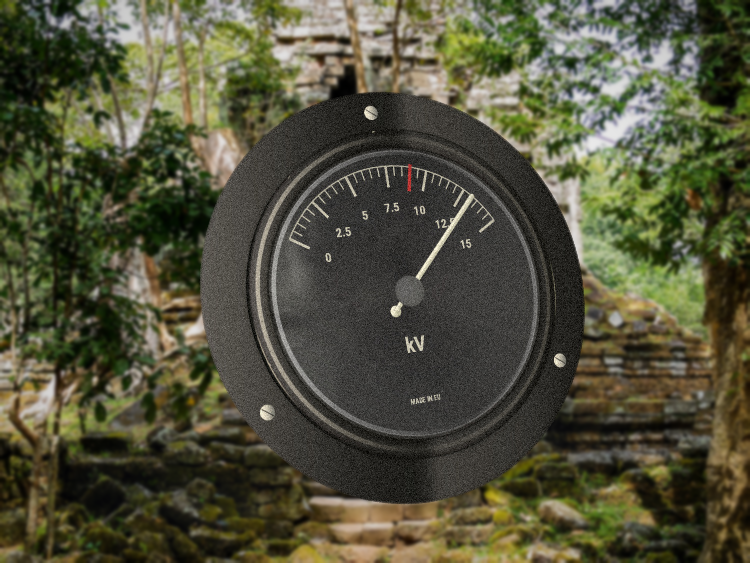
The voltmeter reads kV 13
